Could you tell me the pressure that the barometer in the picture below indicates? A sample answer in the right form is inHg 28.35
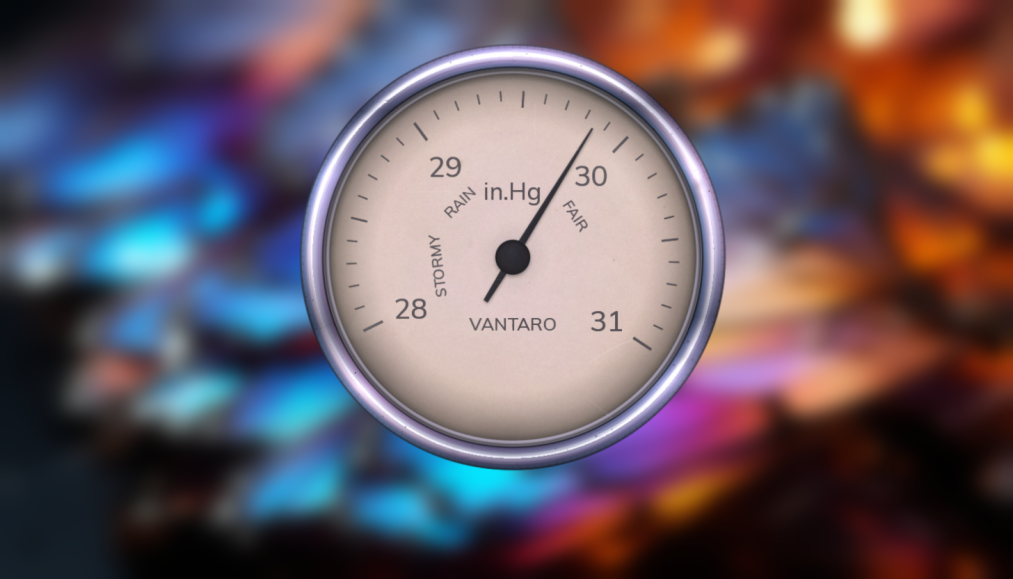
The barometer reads inHg 29.85
